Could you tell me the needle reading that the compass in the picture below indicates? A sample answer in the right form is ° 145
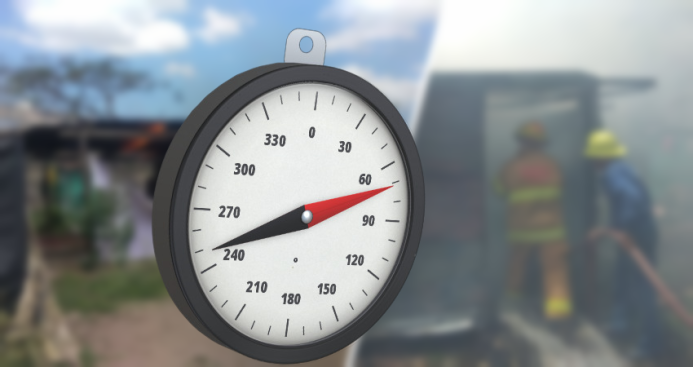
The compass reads ° 70
